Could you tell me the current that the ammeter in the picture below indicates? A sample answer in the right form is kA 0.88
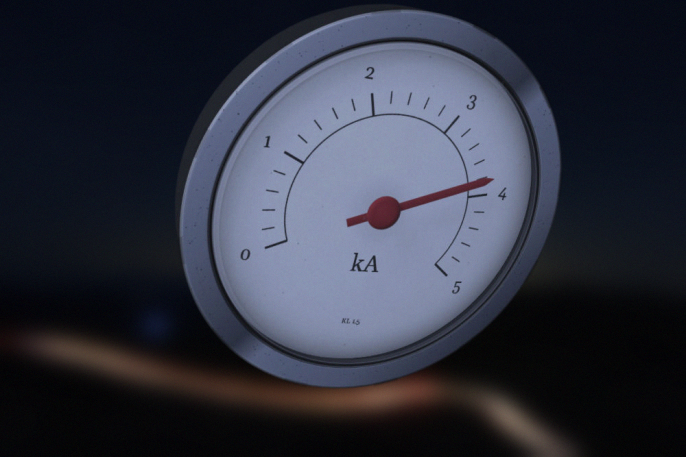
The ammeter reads kA 3.8
